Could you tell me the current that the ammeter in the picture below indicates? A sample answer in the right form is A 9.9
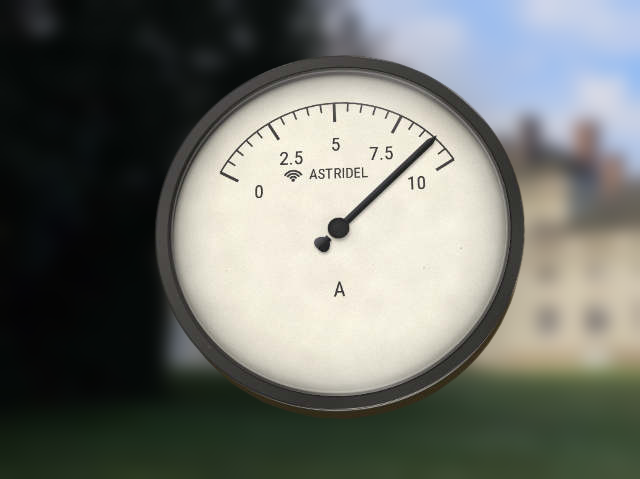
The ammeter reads A 9
